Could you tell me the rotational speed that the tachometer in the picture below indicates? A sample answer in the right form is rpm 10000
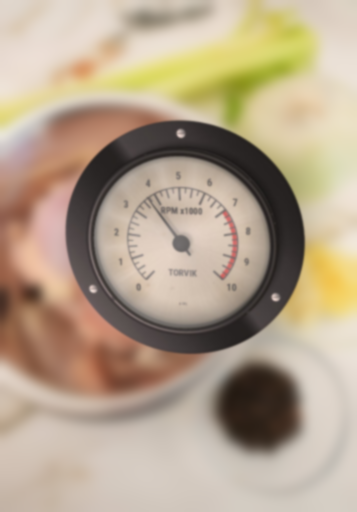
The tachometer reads rpm 3750
